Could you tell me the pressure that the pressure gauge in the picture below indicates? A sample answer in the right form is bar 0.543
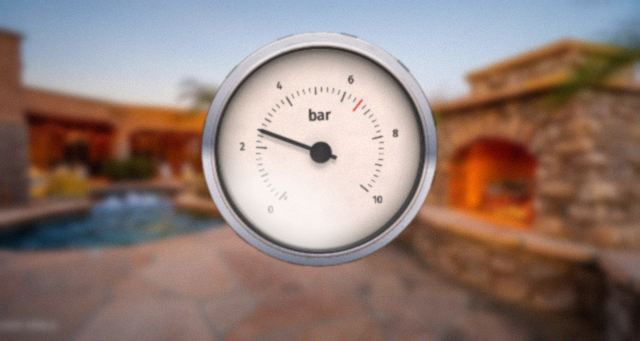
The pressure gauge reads bar 2.6
